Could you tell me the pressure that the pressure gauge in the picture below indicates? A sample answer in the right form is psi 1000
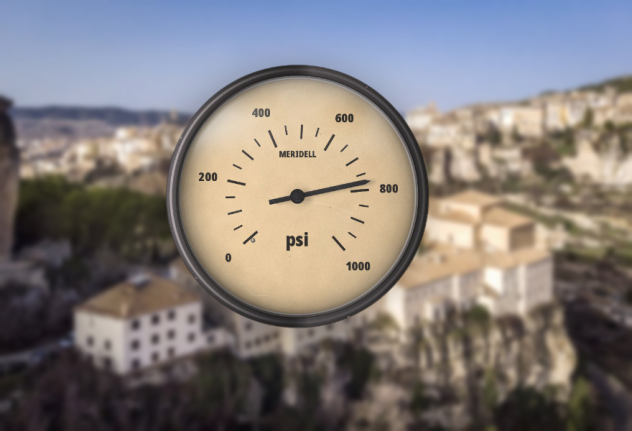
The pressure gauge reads psi 775
